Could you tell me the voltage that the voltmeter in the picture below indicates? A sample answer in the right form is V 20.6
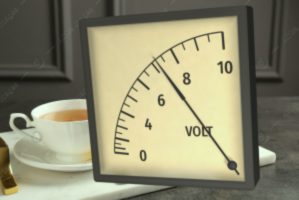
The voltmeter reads V 7.25
